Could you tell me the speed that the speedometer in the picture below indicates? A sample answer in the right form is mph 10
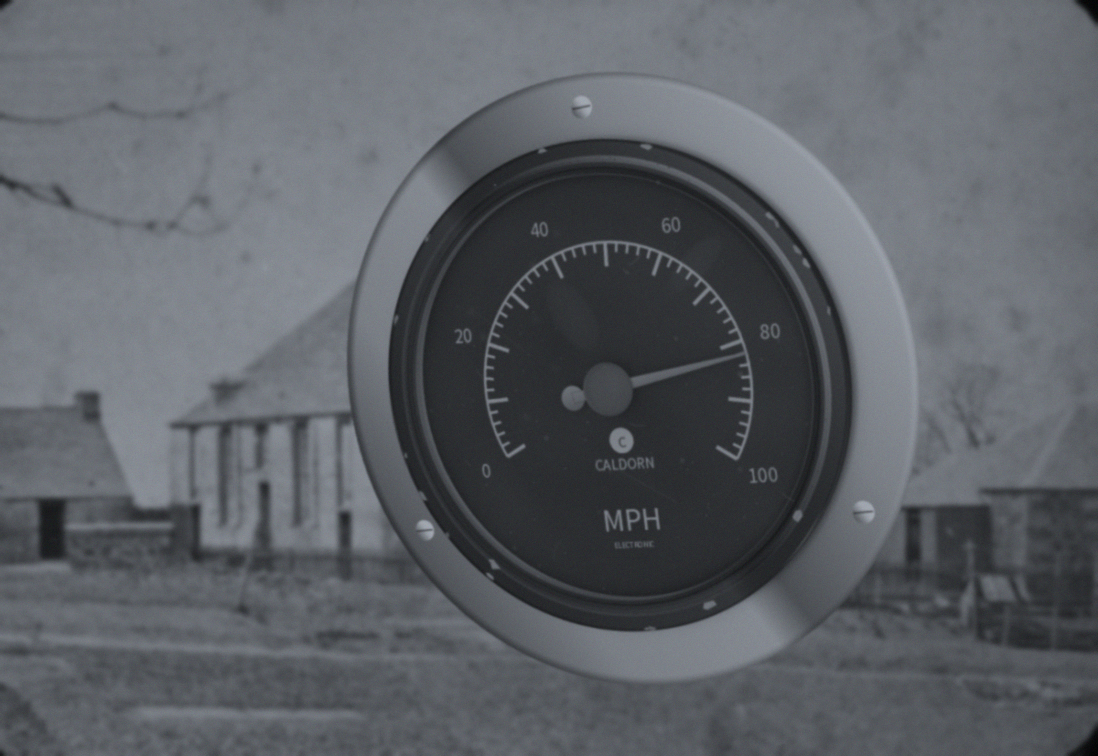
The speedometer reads mph 82
